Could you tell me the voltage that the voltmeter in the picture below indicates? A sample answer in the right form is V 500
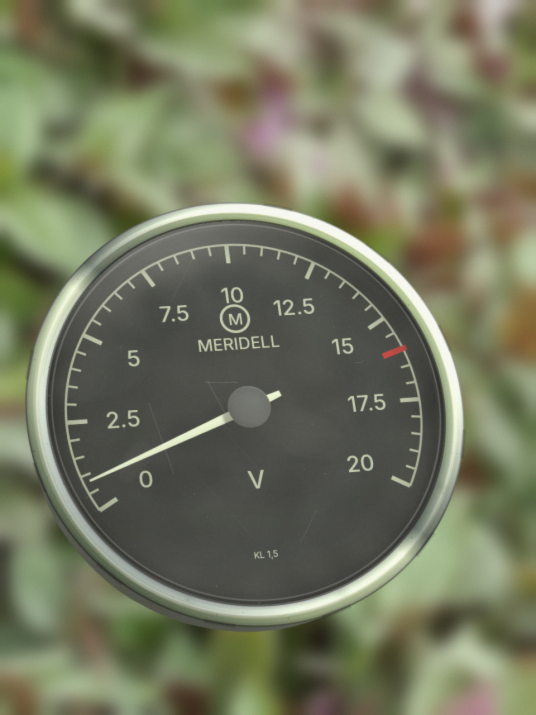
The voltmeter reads V 0.75
